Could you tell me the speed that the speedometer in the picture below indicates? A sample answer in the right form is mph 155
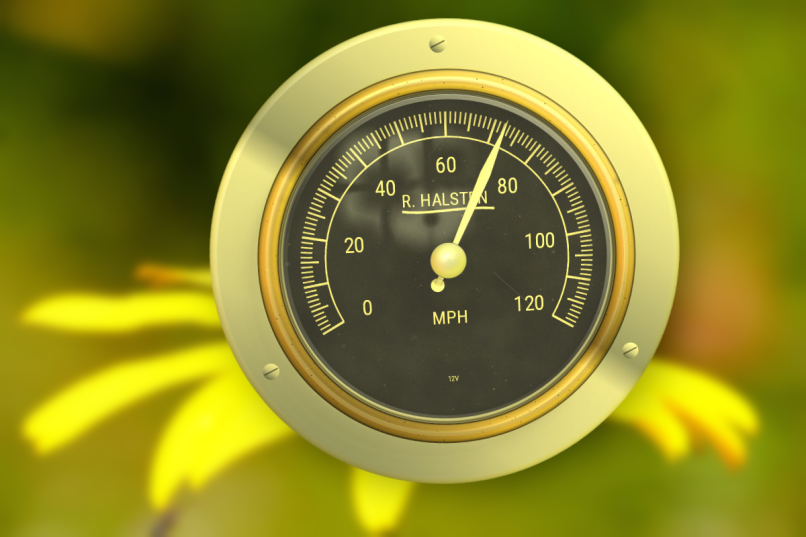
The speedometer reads mph 72
